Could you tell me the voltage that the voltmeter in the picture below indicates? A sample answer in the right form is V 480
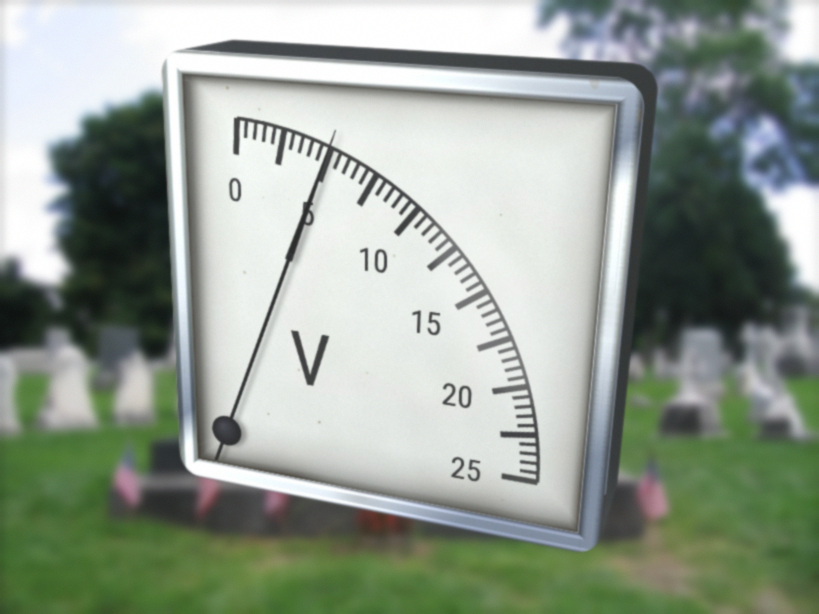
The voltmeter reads V 5
